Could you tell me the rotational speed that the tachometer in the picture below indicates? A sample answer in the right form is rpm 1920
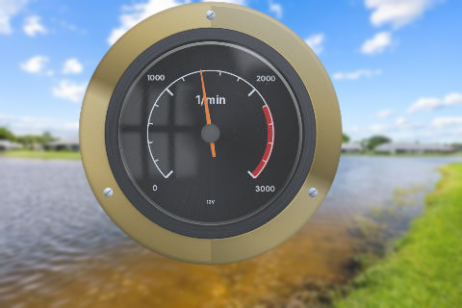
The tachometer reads rpm 1400
